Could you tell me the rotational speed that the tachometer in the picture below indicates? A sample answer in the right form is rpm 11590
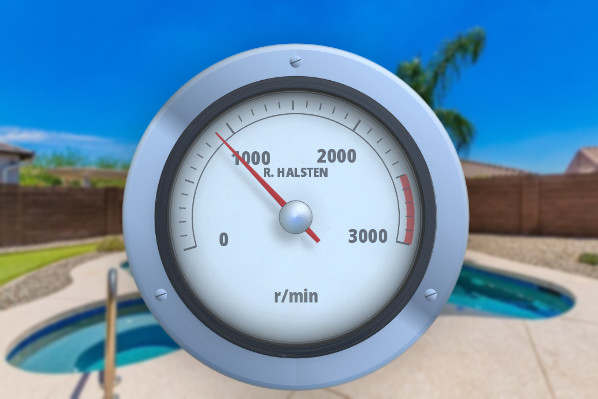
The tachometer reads rpm 900
